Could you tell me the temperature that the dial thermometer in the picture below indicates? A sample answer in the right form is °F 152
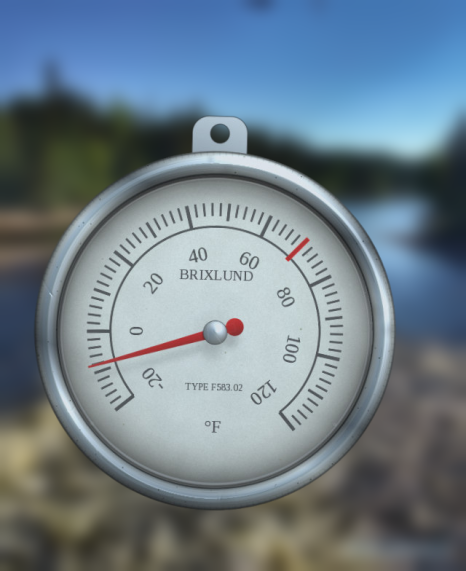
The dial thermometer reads °F -8
